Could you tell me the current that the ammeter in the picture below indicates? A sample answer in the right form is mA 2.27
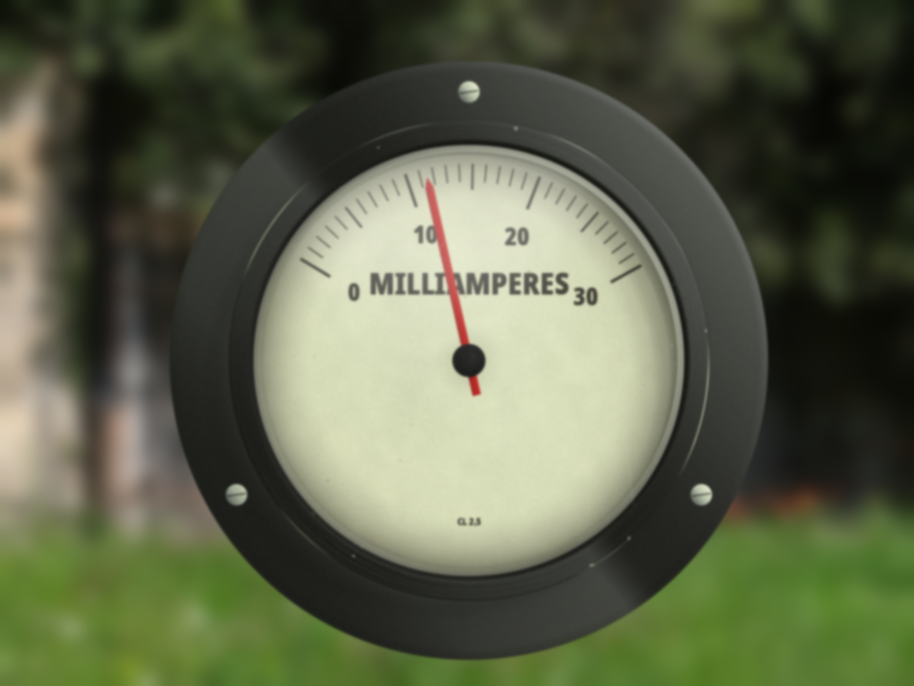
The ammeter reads mA 11.5
